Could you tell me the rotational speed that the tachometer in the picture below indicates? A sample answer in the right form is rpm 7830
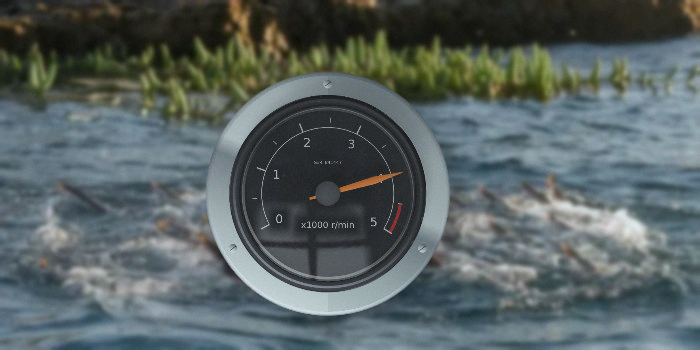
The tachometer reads rpm 4000
